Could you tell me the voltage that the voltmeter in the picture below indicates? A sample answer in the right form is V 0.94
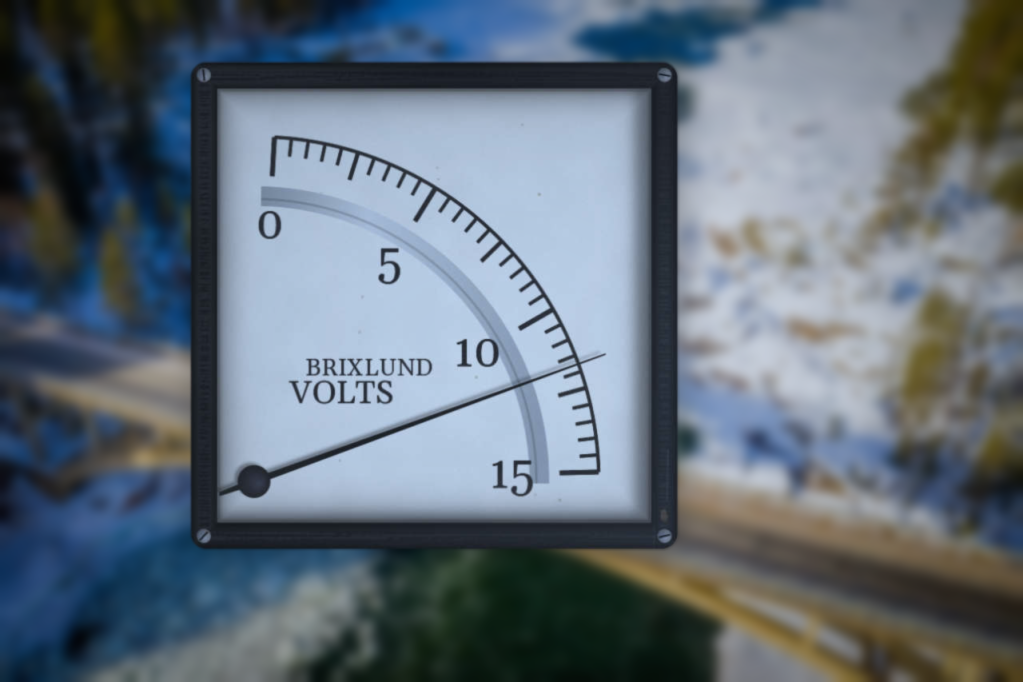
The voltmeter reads V 11.75
